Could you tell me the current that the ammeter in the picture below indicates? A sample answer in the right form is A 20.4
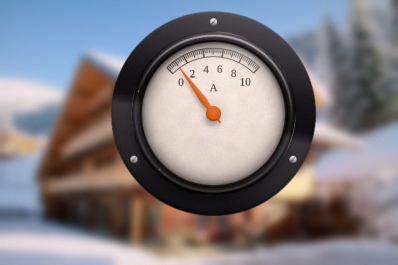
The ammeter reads A 1
